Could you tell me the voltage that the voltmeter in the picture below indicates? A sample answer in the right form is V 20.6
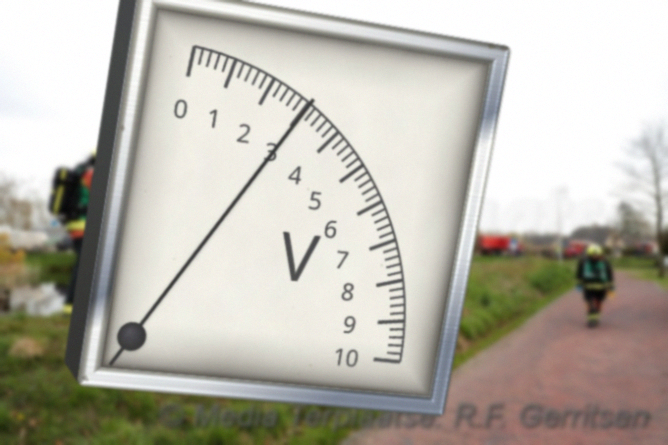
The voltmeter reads V 3
